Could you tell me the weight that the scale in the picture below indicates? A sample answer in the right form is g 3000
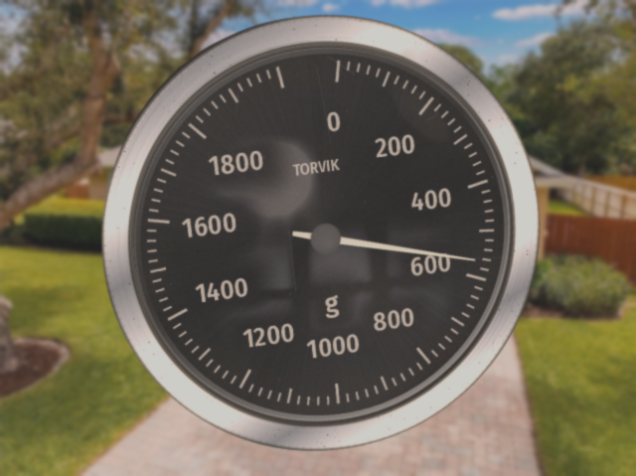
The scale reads g 560
